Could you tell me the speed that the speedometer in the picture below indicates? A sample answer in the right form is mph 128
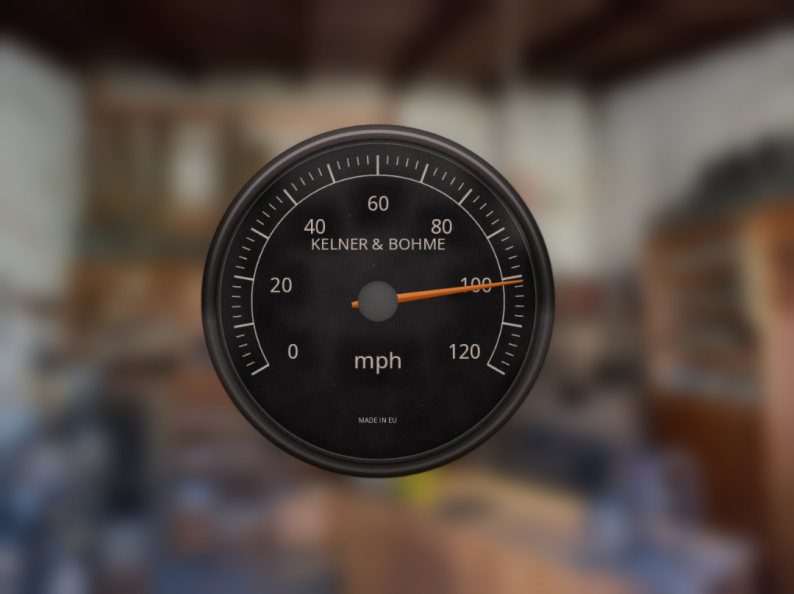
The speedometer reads mph 101
